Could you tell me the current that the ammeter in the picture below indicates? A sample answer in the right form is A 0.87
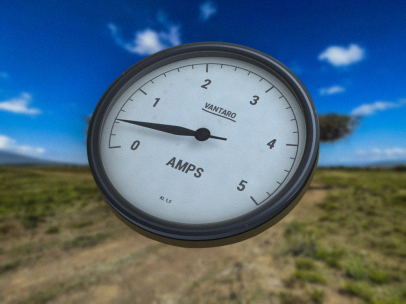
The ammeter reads A 0.4
